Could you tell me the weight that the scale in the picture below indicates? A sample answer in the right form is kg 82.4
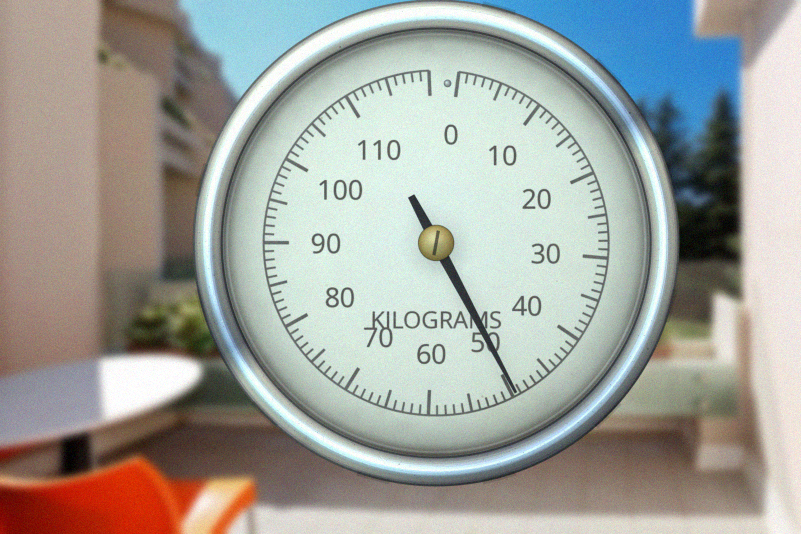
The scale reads kg 49.5
